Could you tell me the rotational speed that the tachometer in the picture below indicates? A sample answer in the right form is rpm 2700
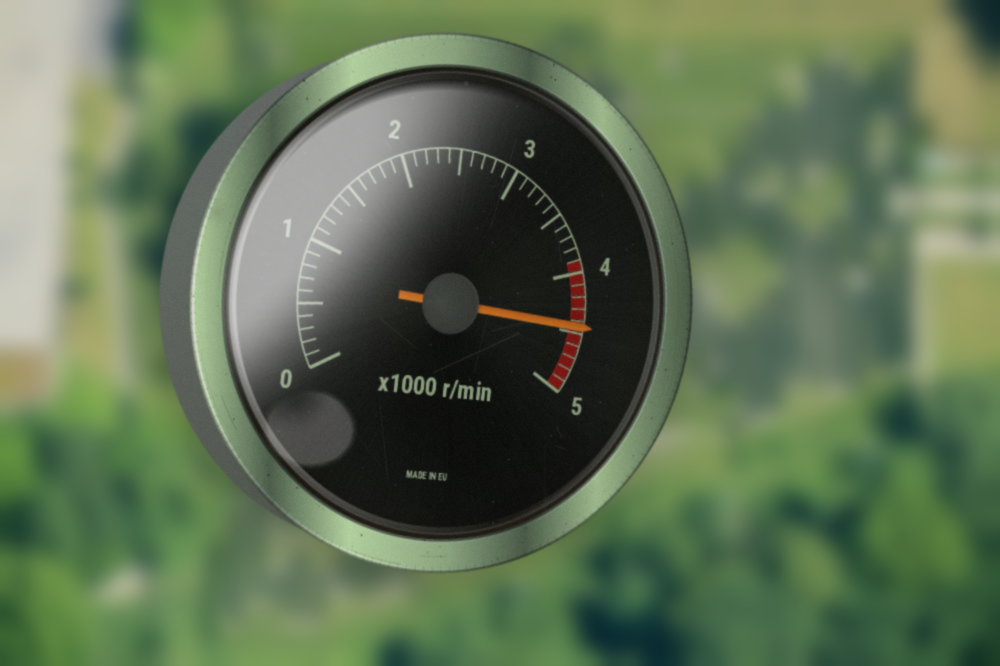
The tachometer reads rpm 4450
